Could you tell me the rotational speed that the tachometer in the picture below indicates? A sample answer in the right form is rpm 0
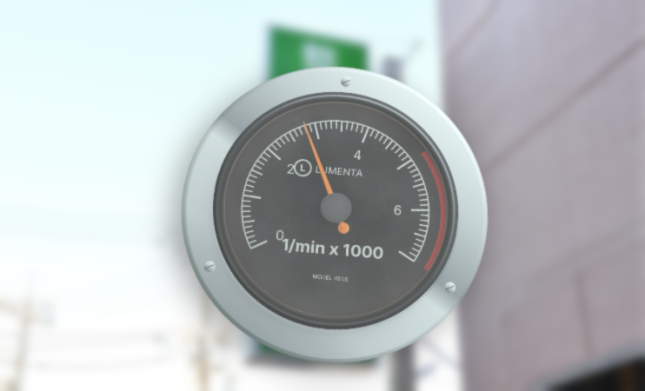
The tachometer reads rpm 2800
